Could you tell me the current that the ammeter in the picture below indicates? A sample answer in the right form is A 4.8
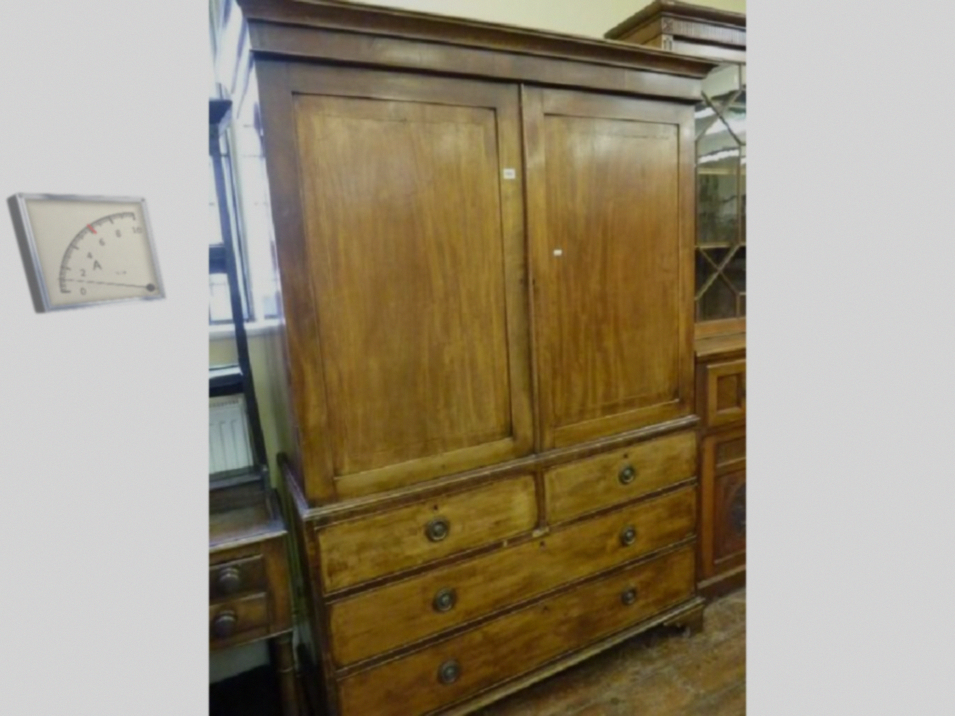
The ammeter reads A 1
